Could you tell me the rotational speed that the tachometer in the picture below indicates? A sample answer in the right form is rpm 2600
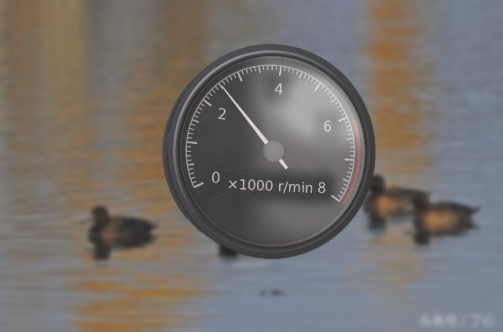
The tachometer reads rpm 2500
